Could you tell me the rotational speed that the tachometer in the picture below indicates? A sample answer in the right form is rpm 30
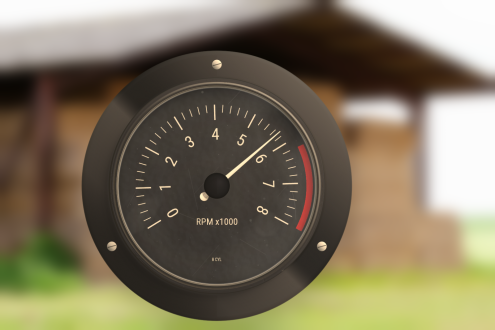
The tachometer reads rpm 5700
